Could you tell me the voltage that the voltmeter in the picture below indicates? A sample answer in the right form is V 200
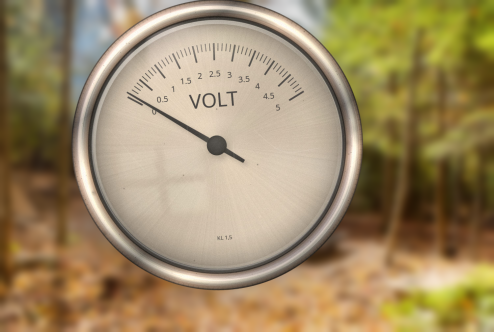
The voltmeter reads V 0.1
